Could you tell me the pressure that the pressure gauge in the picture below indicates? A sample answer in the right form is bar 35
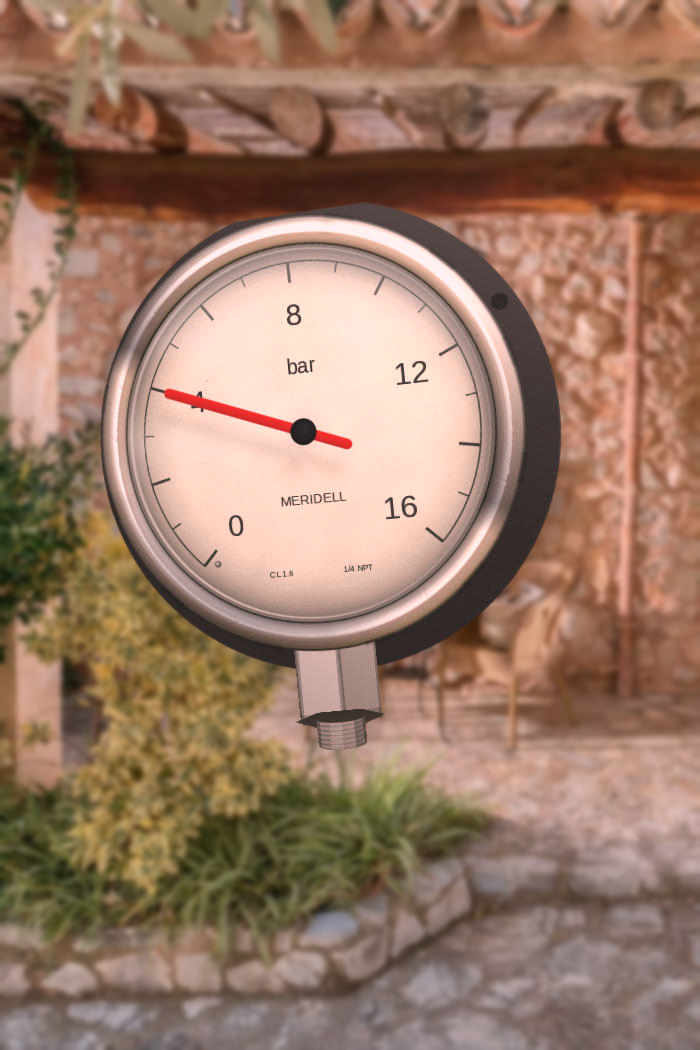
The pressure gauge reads bar 4
